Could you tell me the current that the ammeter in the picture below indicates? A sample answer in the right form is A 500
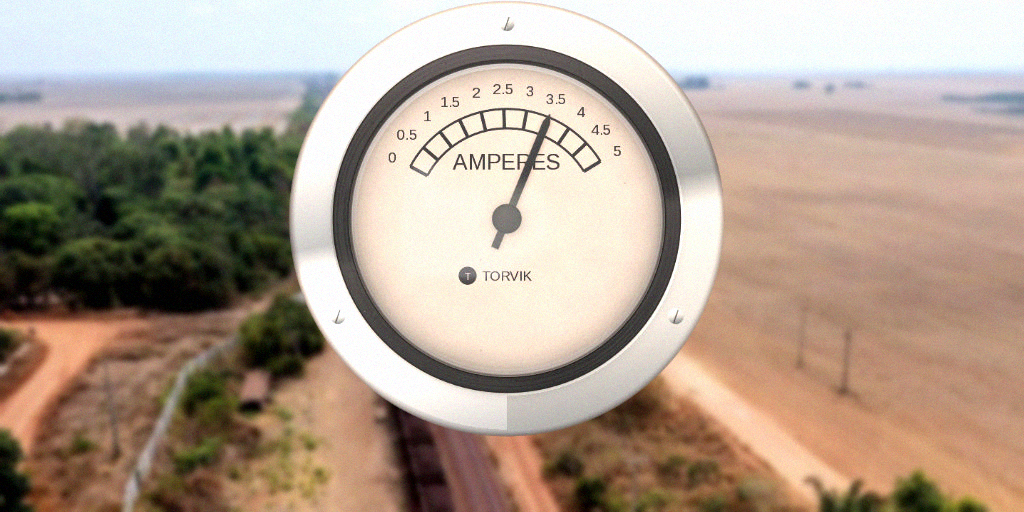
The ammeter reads A 3.5
